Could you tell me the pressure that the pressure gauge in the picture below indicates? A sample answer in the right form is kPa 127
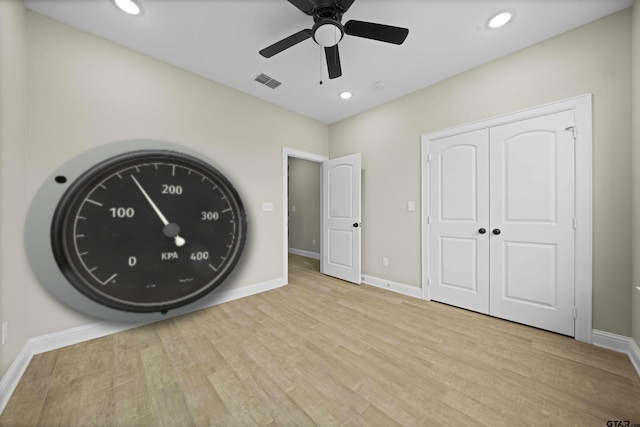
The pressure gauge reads kPa 150
